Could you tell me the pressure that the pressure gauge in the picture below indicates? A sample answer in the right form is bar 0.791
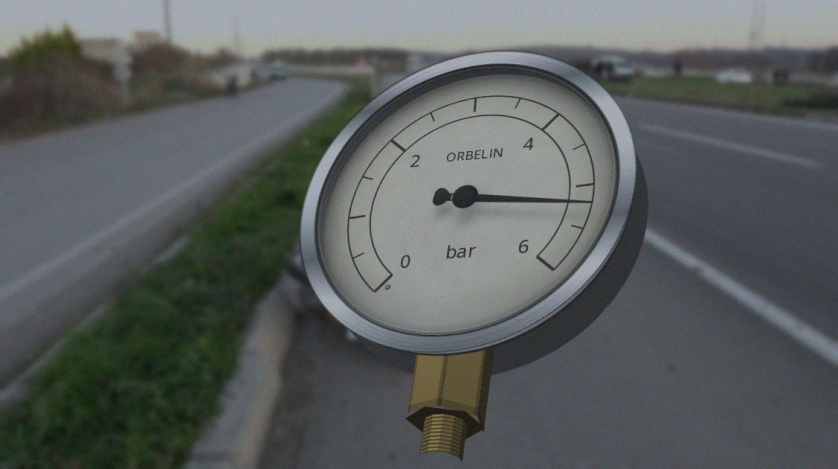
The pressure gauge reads bar 5.25
